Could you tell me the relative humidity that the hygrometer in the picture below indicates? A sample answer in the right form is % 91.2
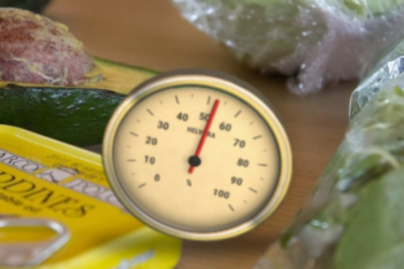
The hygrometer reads % 52.5
